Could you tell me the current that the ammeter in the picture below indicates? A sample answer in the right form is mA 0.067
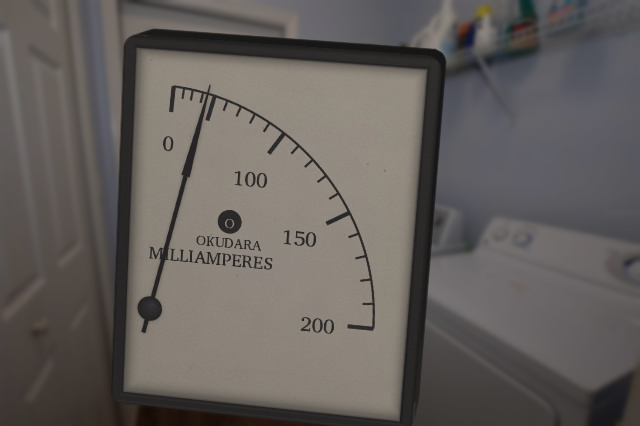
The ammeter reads mA 45
